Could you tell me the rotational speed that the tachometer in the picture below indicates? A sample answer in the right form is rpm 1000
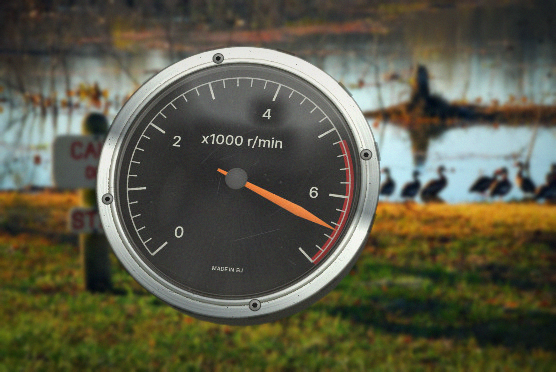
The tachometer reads rpm 6500
